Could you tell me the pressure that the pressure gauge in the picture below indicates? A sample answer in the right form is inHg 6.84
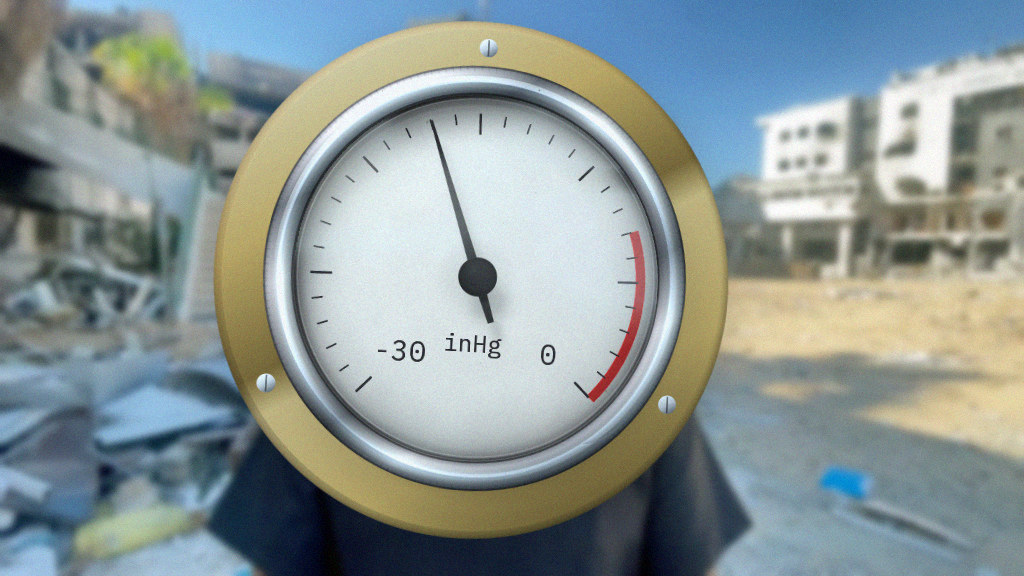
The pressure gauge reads inHg -17
